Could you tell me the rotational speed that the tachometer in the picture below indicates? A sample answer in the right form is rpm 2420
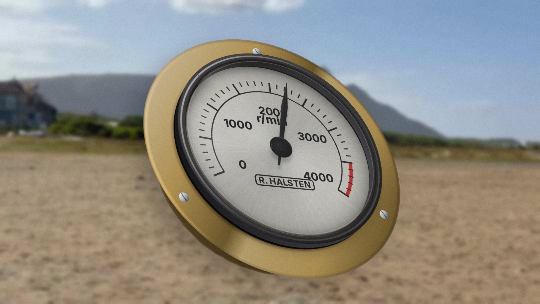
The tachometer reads rpm 2200
